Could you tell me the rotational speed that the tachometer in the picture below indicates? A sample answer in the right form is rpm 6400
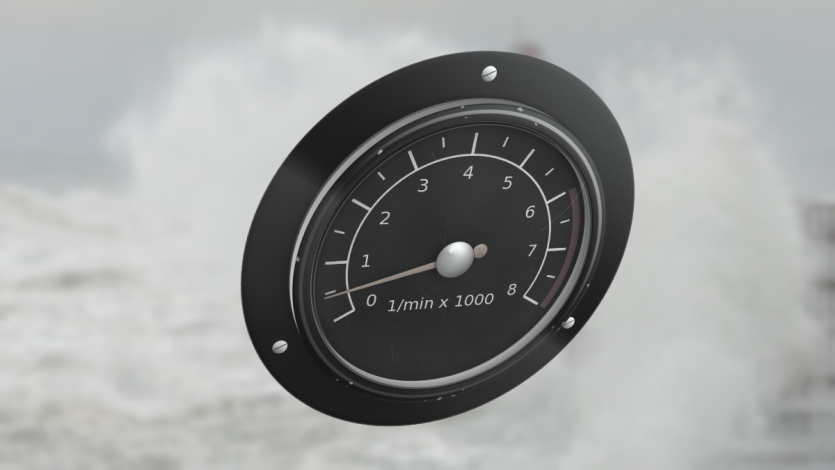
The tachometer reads rpm 500
